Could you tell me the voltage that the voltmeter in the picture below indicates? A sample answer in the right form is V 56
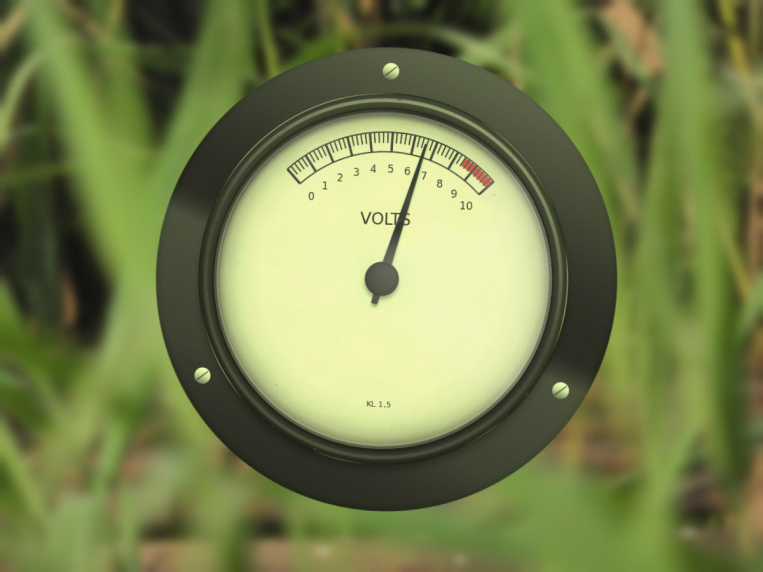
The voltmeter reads V 6.6
